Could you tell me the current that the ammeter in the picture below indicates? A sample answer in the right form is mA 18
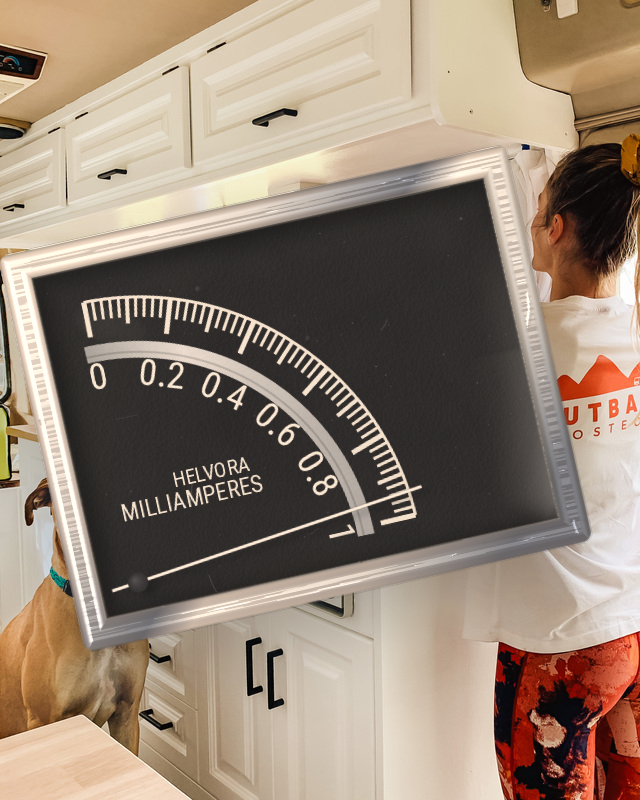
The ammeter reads mA 0.94
